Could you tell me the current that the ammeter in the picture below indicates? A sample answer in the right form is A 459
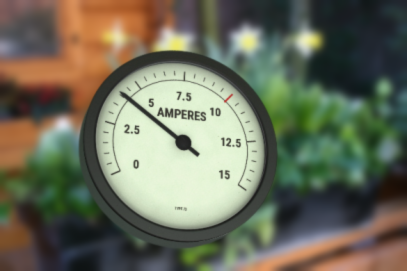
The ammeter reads A 4
